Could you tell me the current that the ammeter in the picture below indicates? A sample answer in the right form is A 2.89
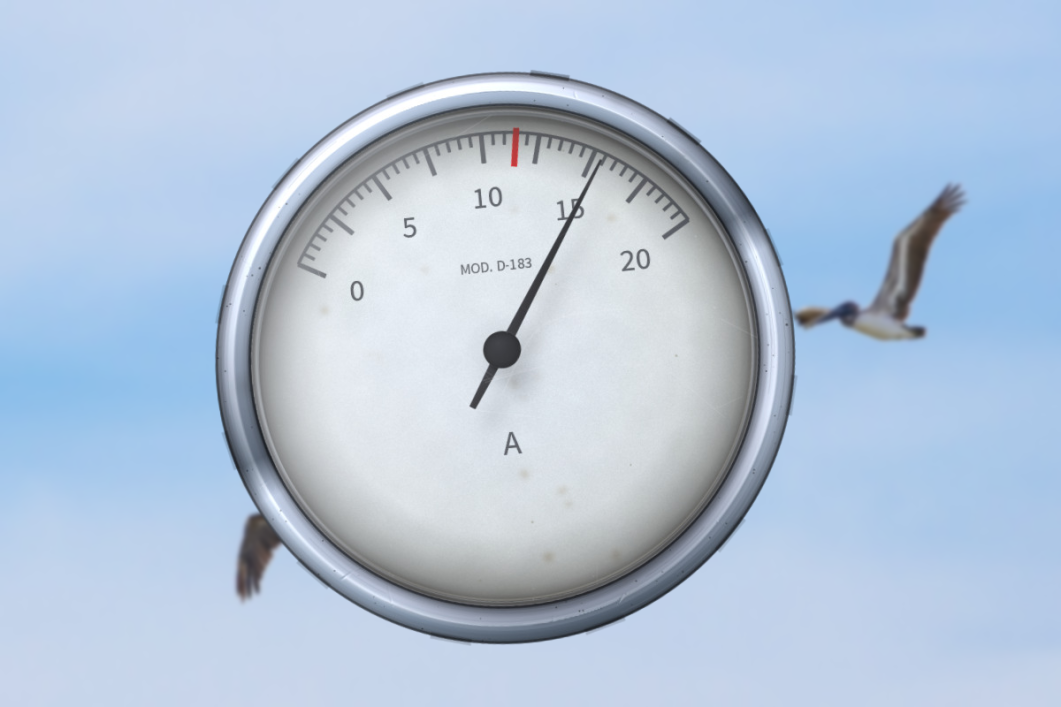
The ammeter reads A 15.5
